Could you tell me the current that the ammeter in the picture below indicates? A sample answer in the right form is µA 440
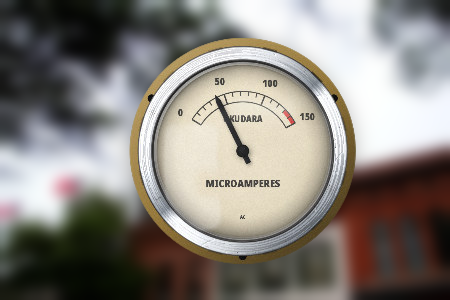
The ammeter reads µA 40
